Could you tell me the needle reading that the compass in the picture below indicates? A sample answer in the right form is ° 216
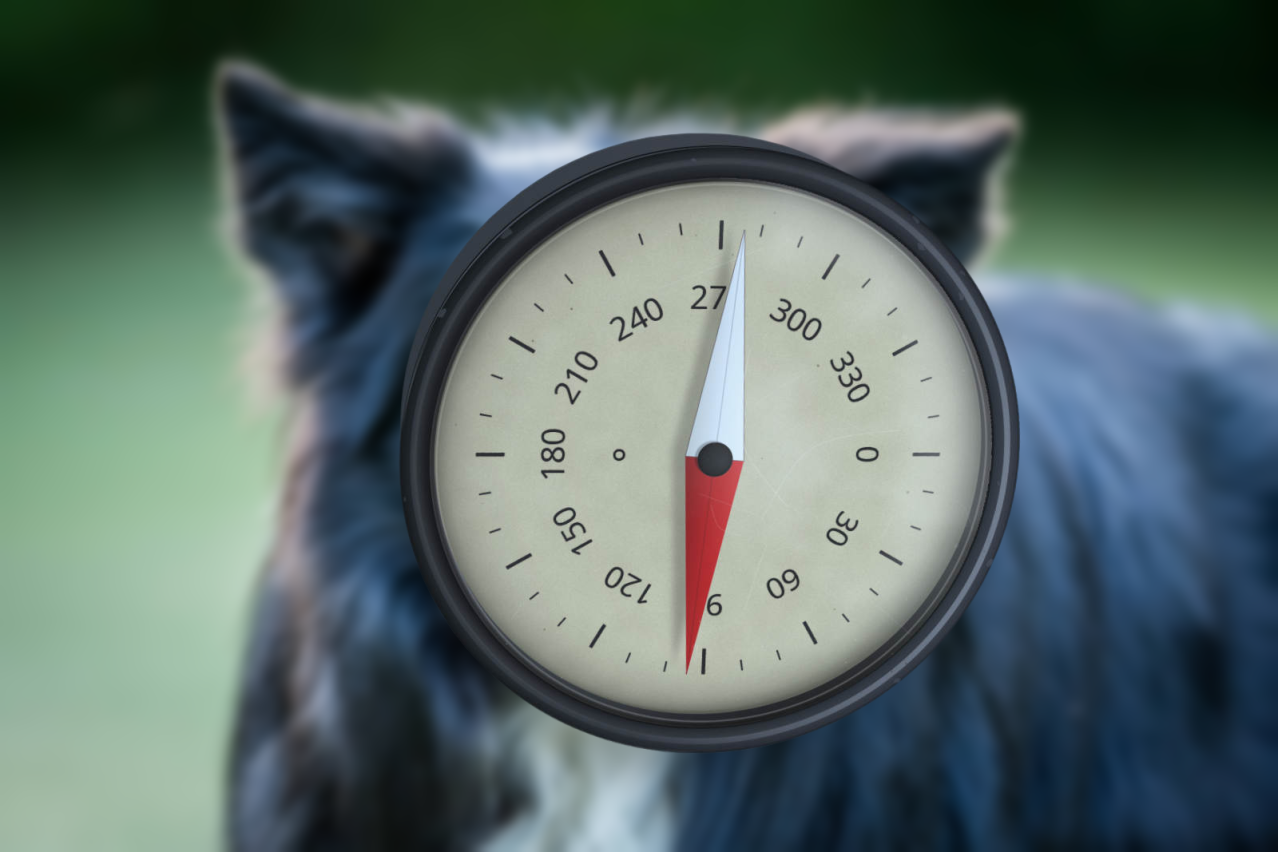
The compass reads ° 95
